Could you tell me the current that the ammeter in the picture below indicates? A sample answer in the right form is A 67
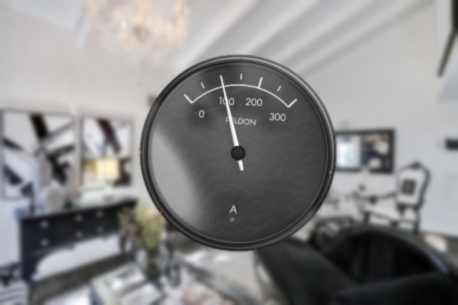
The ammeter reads A 100
